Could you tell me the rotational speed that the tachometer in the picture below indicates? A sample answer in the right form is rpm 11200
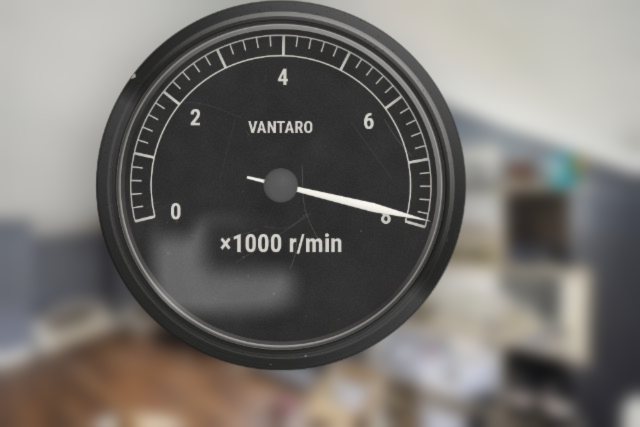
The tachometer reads rpm 7900
